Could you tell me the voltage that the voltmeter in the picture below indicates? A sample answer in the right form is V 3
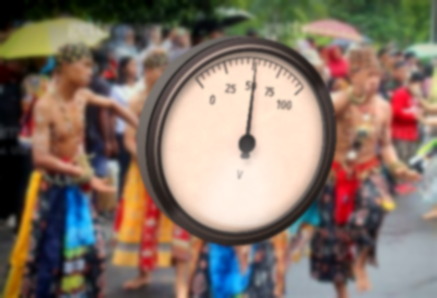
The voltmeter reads V 50
